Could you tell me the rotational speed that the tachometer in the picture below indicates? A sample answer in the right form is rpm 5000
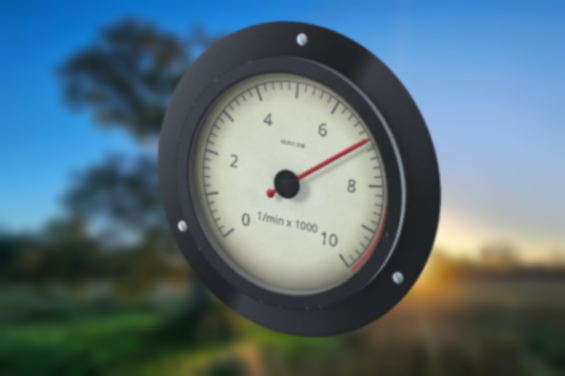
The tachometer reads rpm 7000
